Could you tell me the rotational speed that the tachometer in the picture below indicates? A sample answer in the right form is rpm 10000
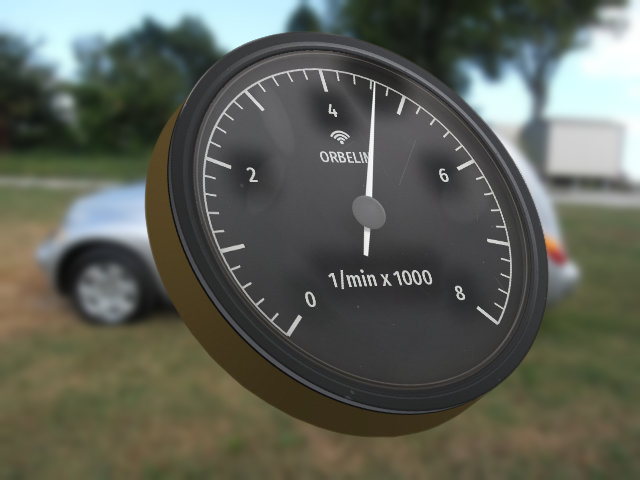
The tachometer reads rpm 4600
